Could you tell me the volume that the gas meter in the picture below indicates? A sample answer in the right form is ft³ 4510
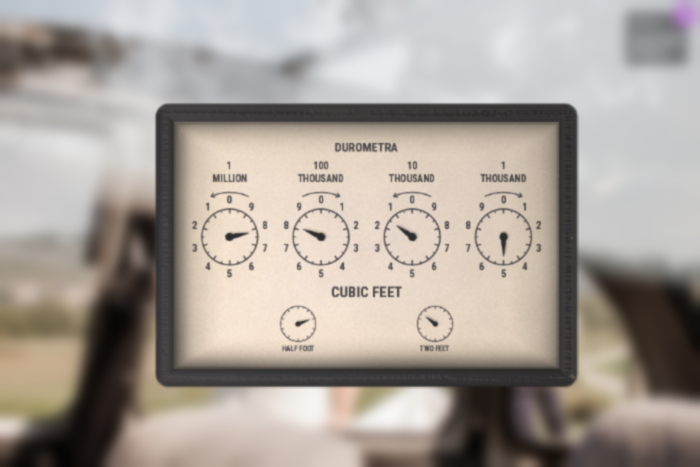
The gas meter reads ft³ 781500
